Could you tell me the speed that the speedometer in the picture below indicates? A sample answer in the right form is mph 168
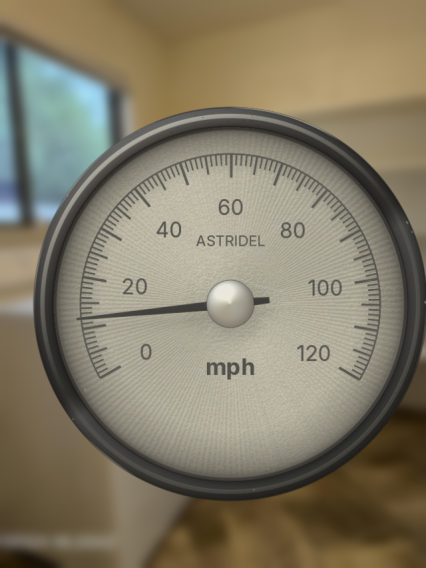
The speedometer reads mph 12
